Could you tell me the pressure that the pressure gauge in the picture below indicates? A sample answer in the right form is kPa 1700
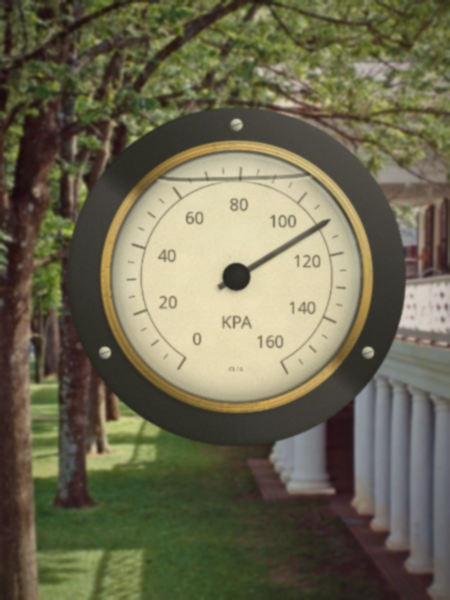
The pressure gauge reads kPa 110
